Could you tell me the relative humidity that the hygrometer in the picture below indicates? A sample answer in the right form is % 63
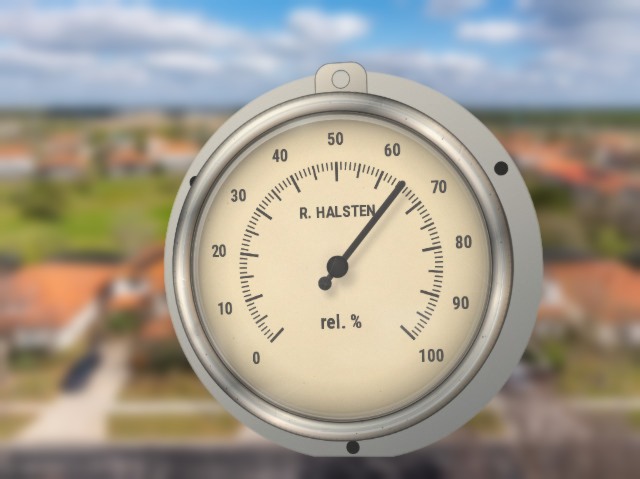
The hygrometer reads % 65
